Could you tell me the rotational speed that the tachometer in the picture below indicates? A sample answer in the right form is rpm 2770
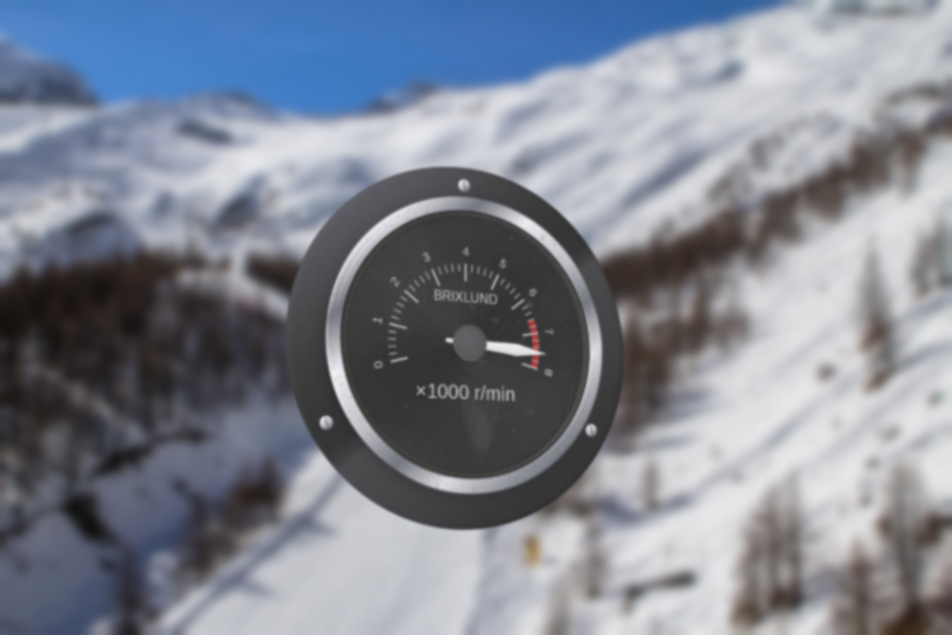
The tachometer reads rpm 7600
